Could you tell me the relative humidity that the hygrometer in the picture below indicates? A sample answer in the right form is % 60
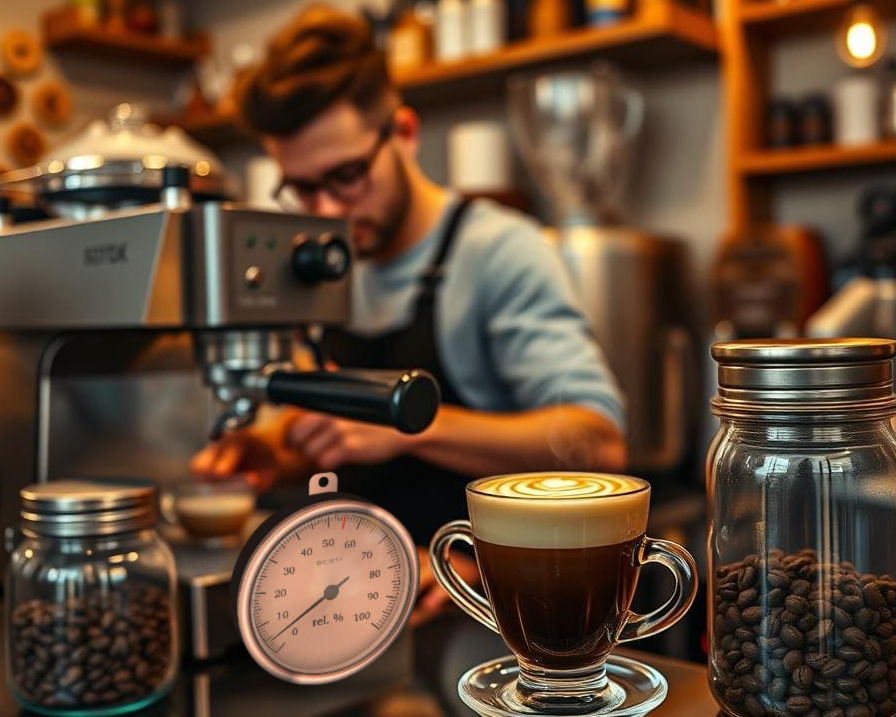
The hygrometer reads % 5
